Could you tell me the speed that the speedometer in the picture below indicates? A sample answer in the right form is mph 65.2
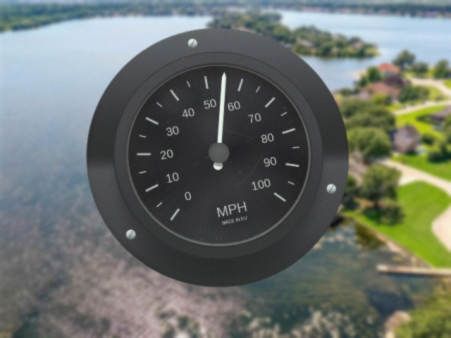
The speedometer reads mph 55
